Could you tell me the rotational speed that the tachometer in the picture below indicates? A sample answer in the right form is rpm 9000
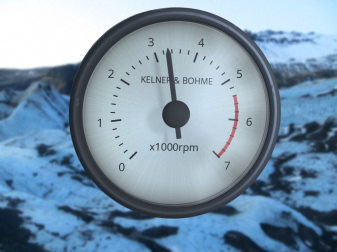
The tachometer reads rpm 3300
